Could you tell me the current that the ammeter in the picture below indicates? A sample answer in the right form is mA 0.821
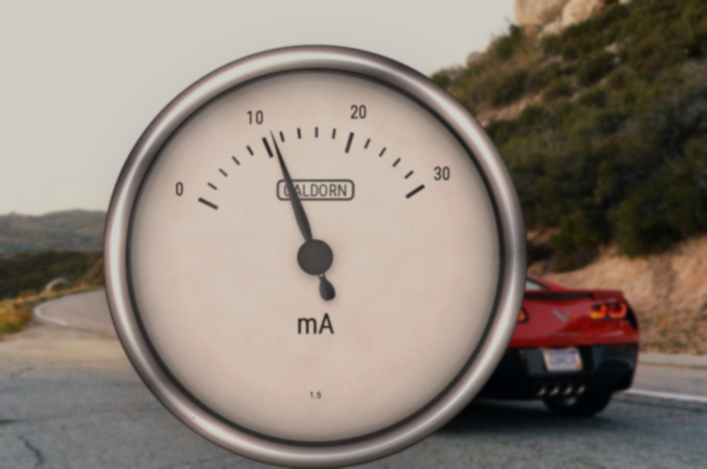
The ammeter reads mA 11
